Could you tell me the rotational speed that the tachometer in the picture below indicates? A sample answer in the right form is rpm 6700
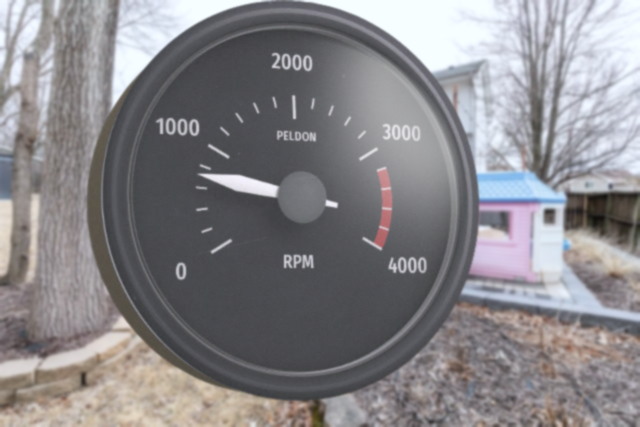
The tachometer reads rpm 700
